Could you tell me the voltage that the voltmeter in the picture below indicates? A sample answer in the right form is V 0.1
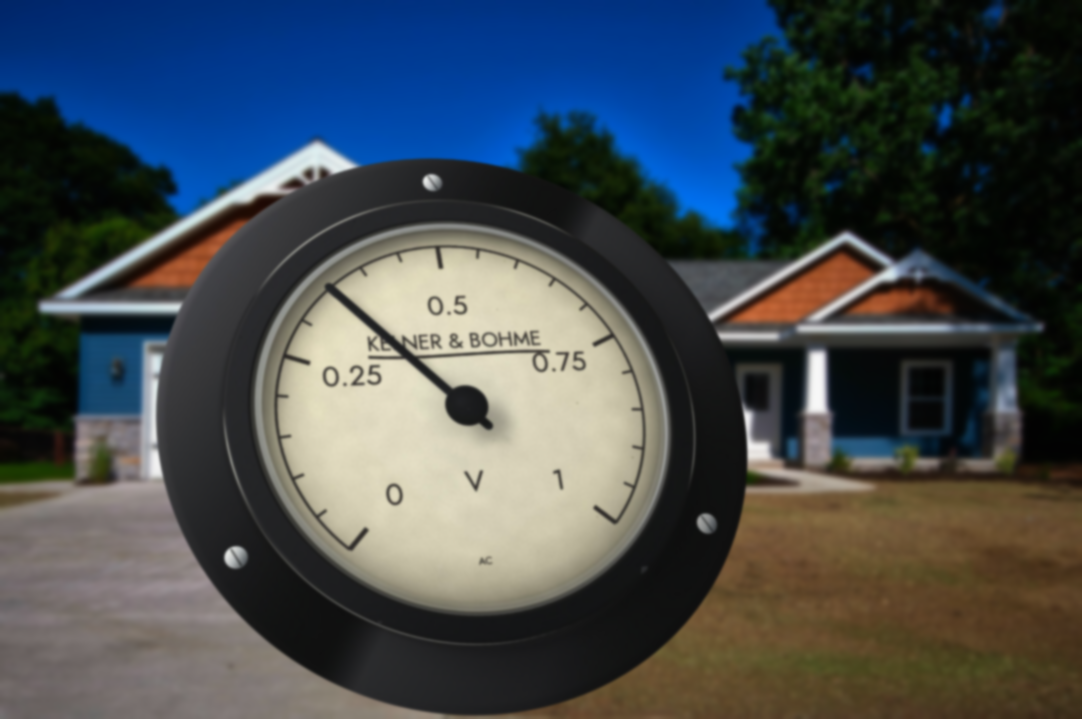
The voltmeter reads V 0.35
